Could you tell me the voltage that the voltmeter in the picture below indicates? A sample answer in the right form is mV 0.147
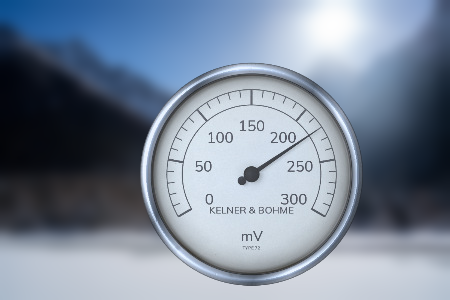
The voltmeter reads mV 220
